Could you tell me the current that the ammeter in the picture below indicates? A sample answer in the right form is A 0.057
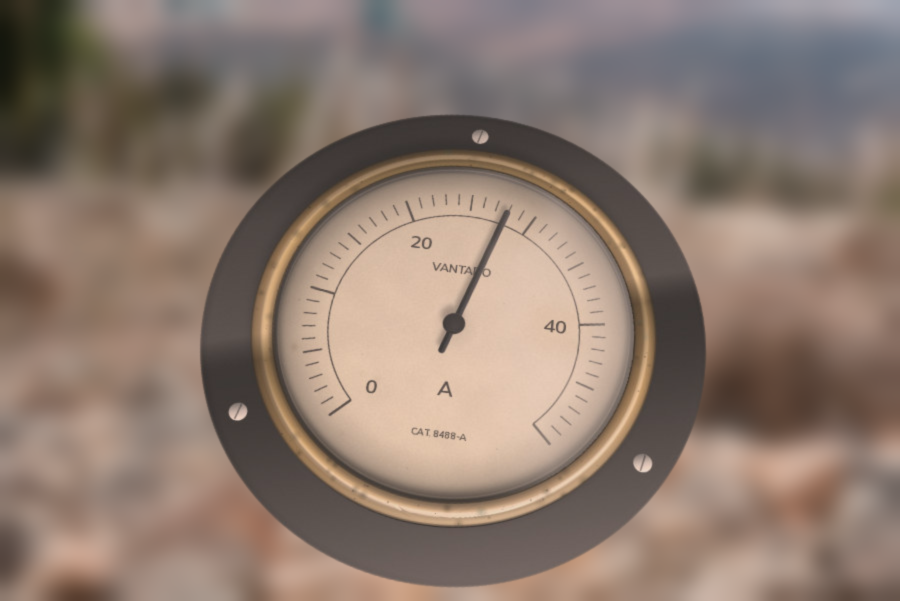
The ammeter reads A 28
